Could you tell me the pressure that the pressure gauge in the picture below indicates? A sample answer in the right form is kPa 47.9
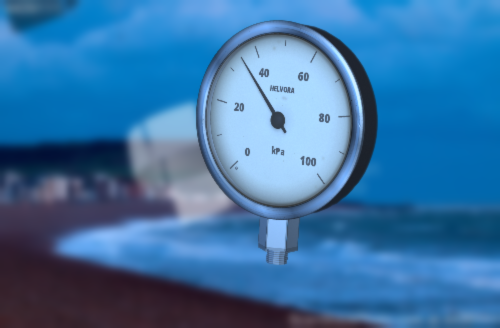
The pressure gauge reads kPa 35
